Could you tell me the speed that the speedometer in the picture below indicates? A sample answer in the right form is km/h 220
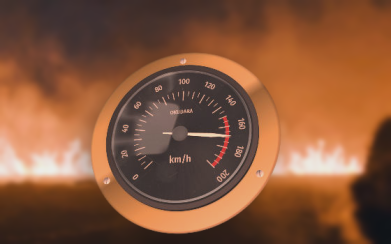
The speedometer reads km/h 170
